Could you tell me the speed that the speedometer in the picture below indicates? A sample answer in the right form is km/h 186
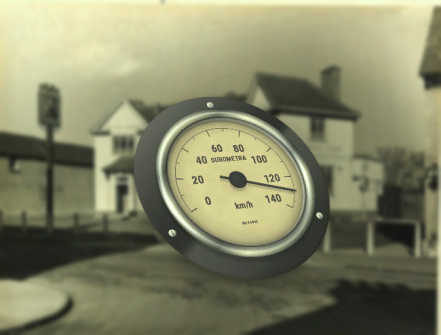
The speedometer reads km/h 130
